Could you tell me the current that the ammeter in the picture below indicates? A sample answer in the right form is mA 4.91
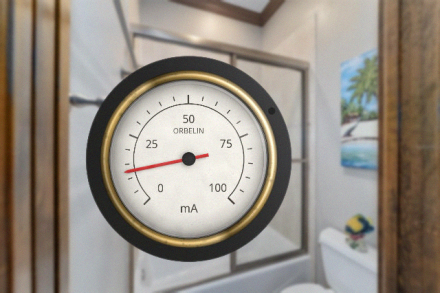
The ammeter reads mA 12.5
